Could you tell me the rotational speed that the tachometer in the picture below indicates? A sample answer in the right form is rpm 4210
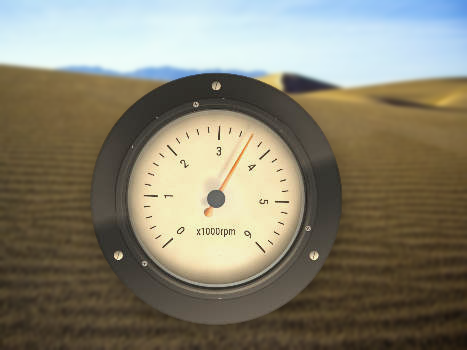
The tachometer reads rpm 3600
